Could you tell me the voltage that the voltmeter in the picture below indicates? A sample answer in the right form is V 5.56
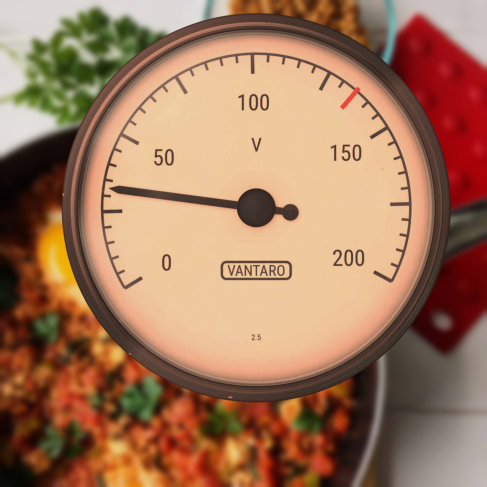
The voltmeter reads V 32.5
